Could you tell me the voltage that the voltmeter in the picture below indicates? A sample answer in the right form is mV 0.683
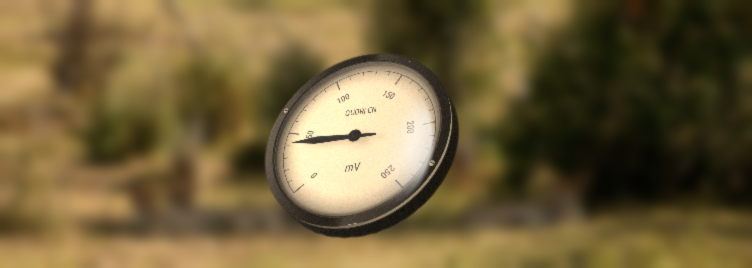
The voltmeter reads mV 40
